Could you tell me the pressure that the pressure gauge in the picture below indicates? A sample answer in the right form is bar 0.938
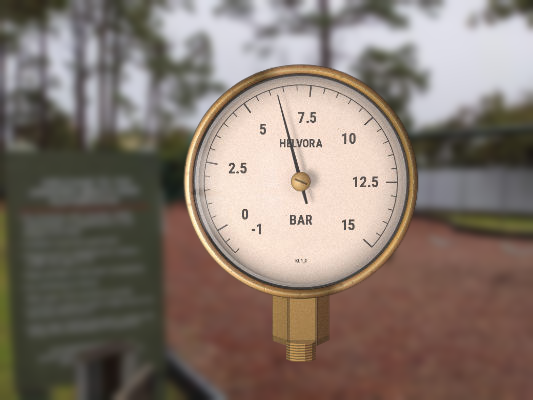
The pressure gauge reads bar 6.25
